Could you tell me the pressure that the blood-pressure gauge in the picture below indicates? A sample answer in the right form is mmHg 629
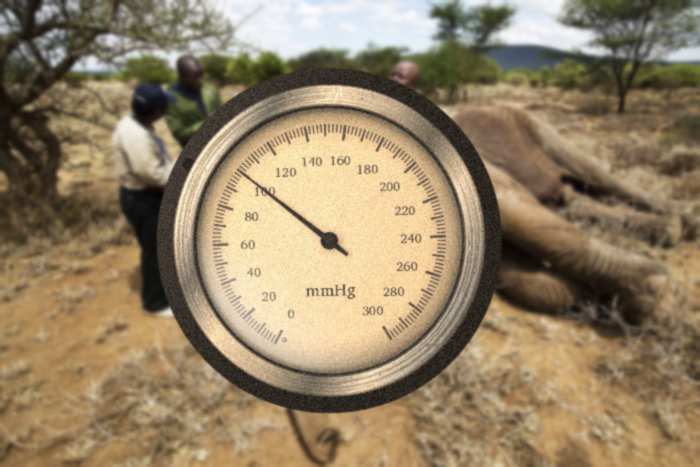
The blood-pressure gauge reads mmHg 100
